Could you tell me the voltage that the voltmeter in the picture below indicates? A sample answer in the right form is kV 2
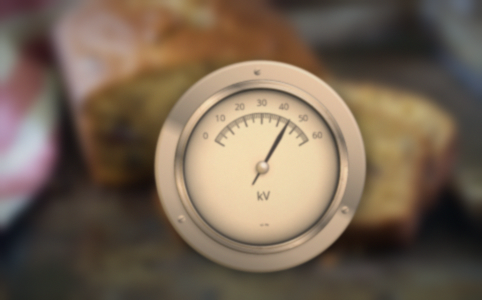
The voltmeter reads kV 45
